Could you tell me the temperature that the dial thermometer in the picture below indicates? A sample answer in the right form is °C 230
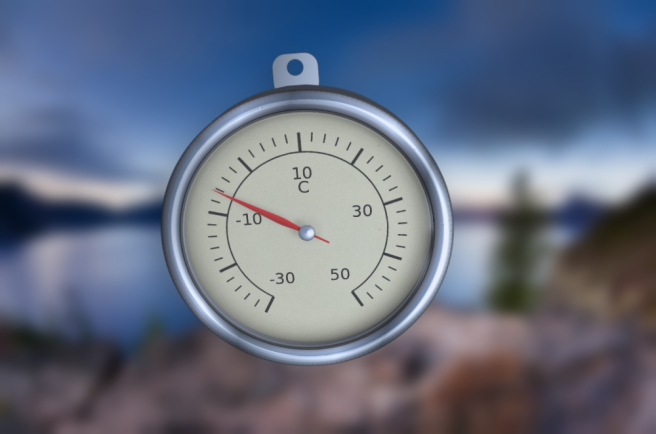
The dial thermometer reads °C -6
